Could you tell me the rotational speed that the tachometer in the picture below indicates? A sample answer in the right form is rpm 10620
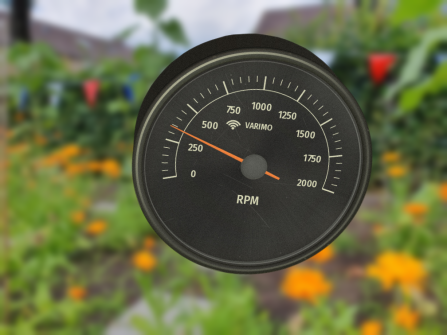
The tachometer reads rpm 350
